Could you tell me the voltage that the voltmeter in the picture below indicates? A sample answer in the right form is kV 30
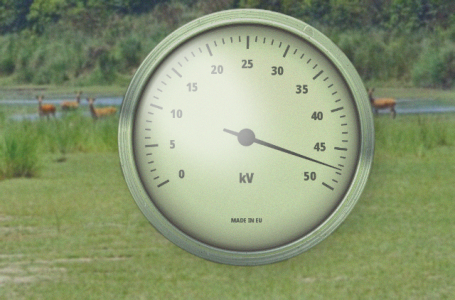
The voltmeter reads kV 47.5
